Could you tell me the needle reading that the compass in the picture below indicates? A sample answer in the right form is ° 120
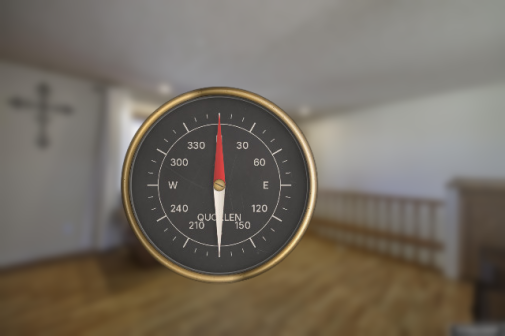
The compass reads ° 0
